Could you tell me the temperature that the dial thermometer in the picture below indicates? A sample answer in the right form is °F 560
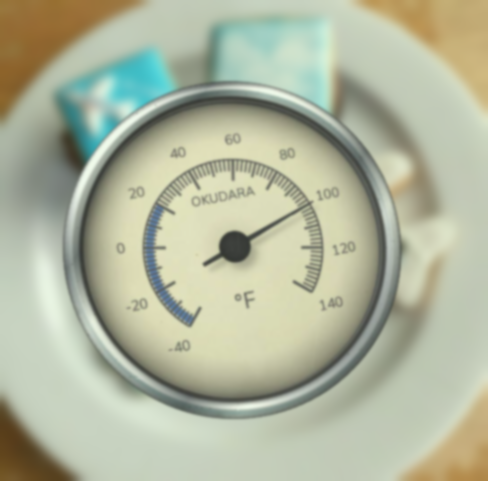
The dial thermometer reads °F 100
